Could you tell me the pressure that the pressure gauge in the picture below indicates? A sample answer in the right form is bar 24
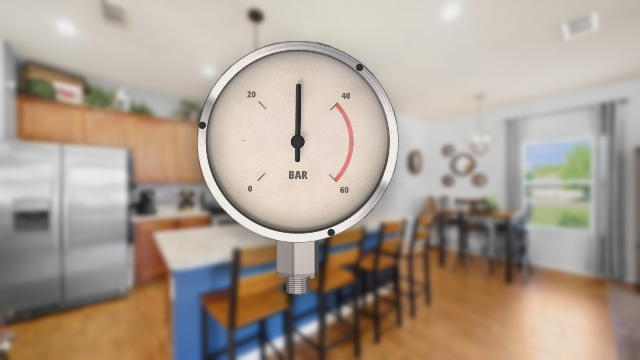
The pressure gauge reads bar 30
